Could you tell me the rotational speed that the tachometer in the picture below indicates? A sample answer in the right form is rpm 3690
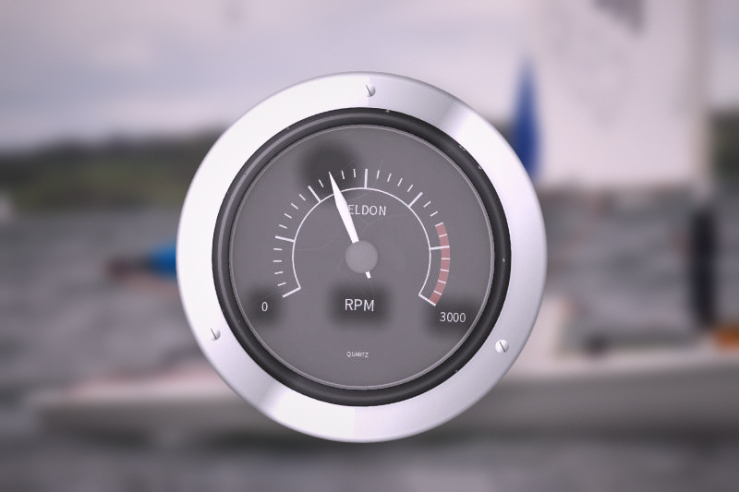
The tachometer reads rpm 1200
